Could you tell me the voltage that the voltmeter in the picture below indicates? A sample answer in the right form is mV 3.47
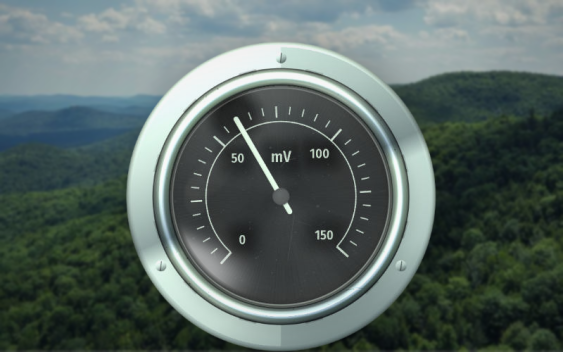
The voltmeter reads mV 60
